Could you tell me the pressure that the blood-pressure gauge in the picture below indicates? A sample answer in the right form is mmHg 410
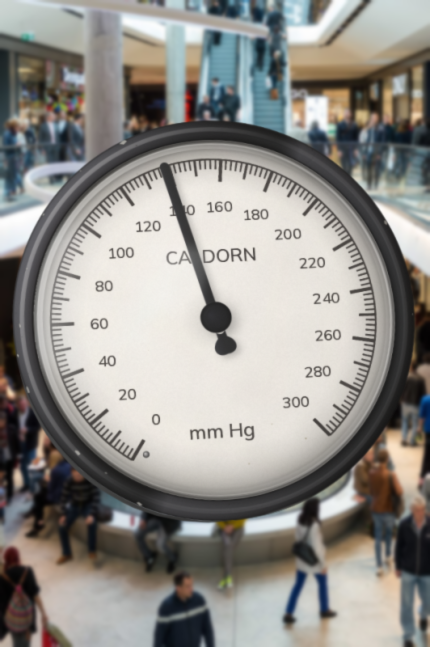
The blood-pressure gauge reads mmHg 138
